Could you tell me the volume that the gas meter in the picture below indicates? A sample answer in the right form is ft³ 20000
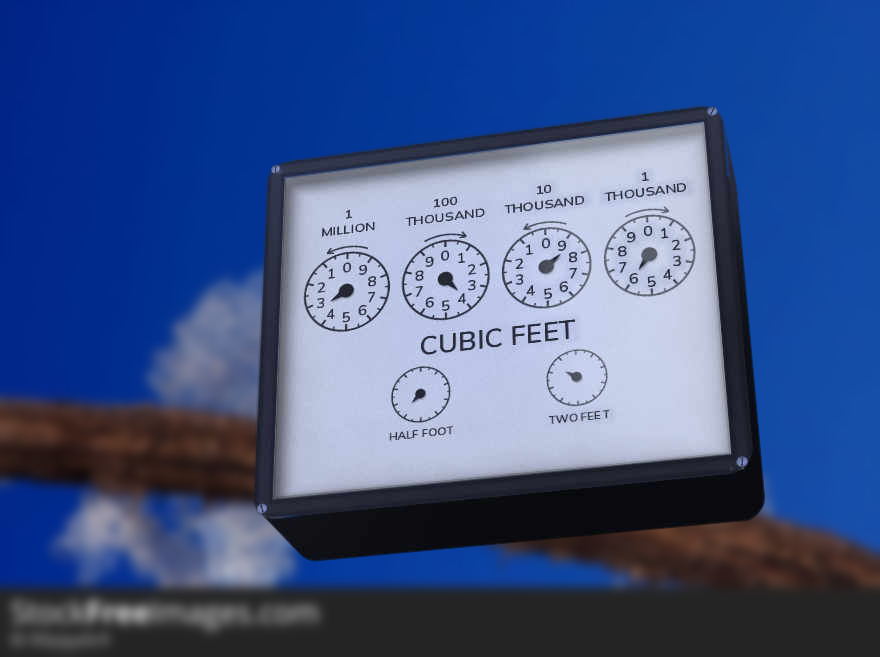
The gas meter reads ft³ 338600
